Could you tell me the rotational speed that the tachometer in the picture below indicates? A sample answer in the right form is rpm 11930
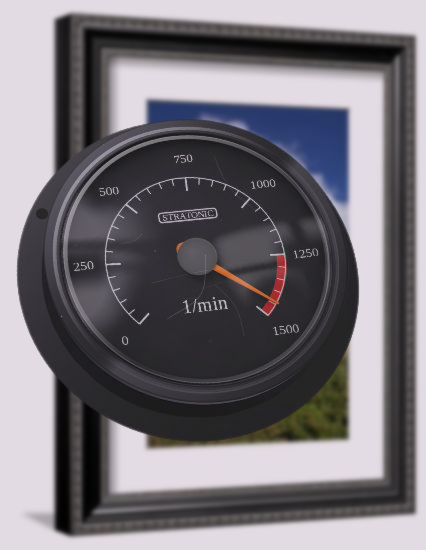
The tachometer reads rpm 1450
